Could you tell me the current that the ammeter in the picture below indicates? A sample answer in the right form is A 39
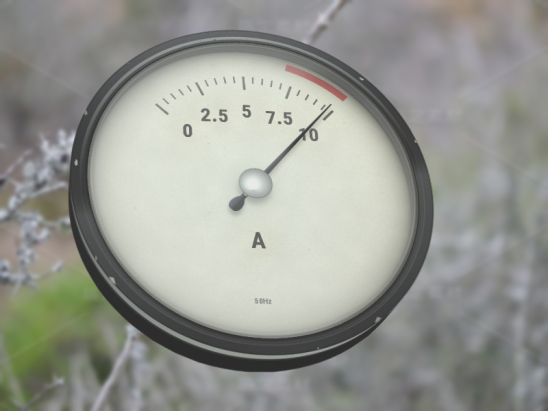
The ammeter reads A 9.75
